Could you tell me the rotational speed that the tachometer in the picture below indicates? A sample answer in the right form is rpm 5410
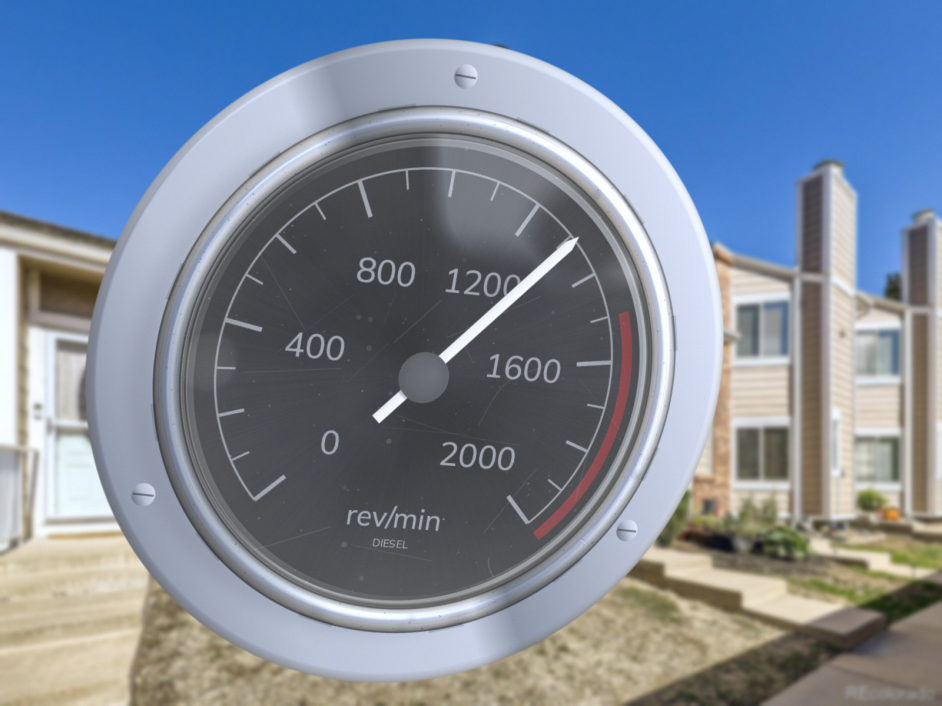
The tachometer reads rpm 1300
